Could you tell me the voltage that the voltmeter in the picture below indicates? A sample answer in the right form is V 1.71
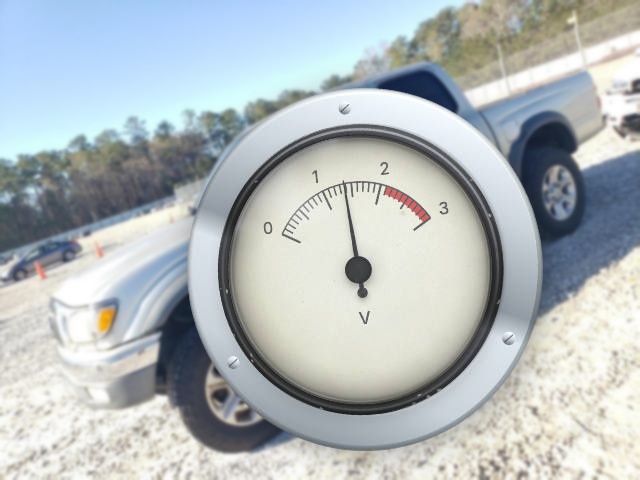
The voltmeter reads V 1.4
